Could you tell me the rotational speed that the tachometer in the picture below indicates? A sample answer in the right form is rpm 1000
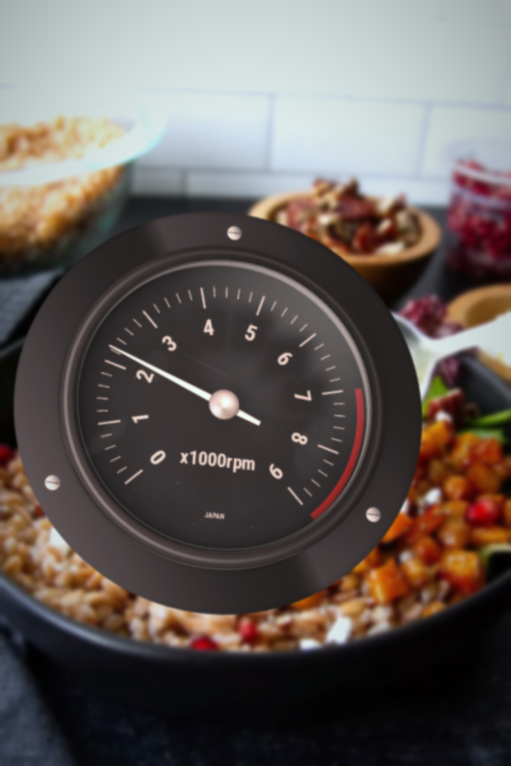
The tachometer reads rpm 2200
